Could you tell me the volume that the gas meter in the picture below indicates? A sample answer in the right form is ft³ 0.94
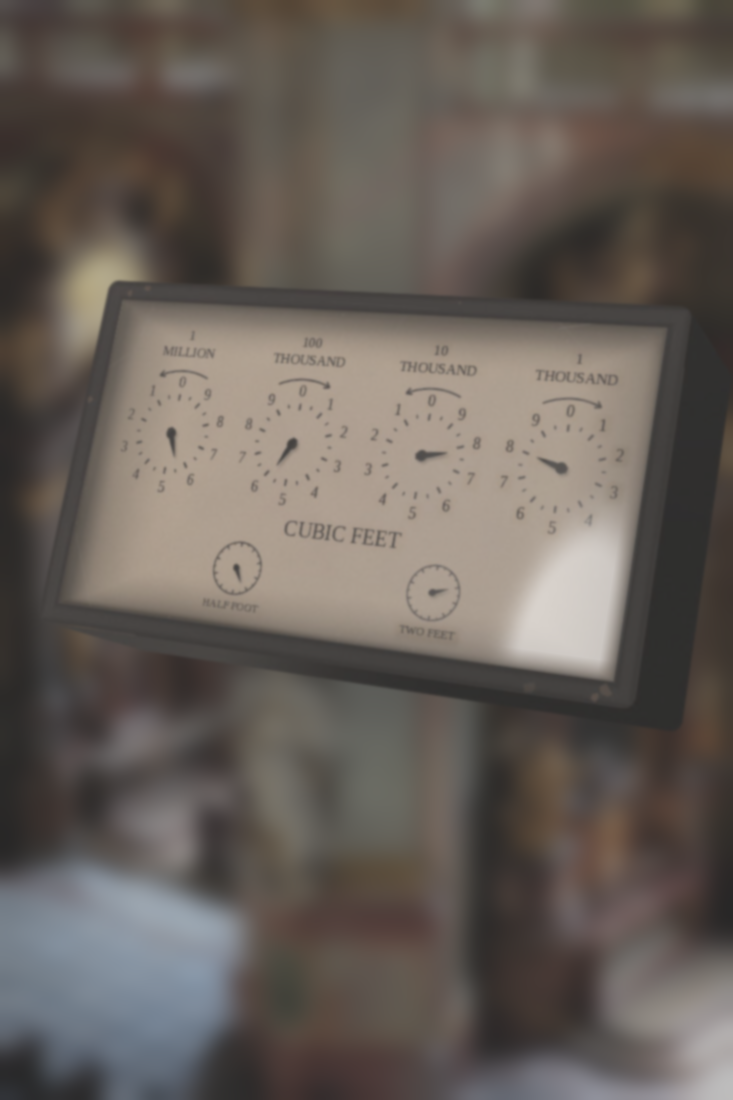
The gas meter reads ft³ 557800
